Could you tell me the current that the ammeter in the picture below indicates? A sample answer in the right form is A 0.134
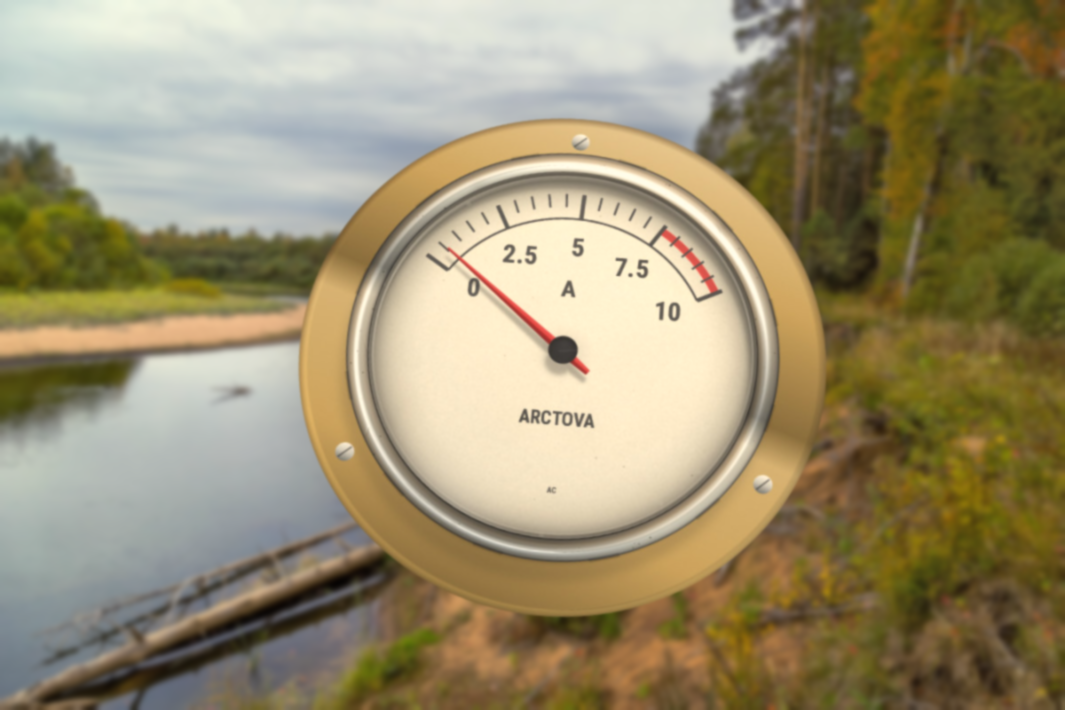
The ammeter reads A 0.5
